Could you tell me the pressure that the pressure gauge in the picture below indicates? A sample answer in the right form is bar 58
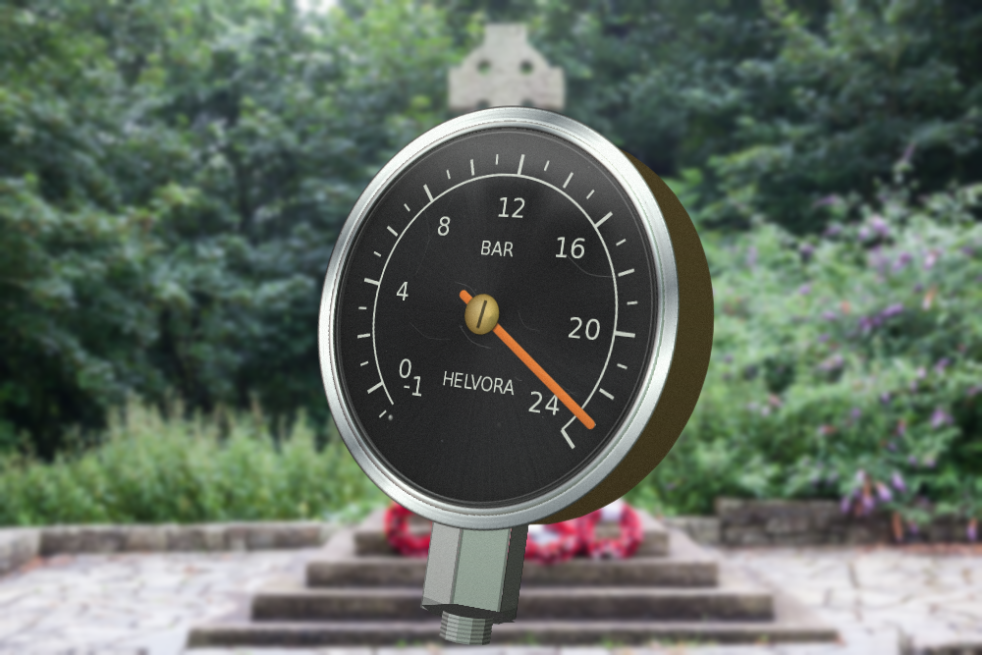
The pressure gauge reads bar 23
